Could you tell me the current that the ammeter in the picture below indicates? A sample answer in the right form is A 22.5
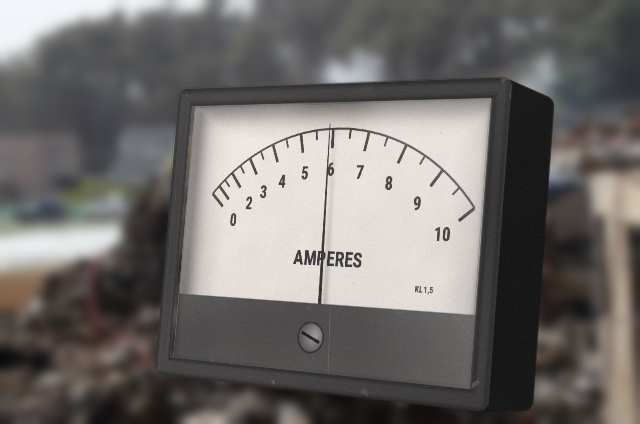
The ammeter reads A 6
